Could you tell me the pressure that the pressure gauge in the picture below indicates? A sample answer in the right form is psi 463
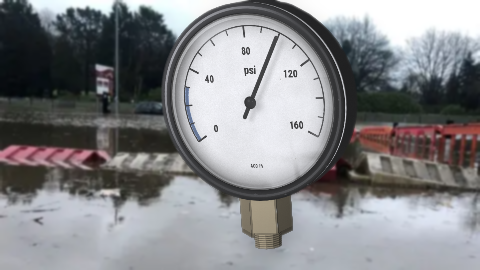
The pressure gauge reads psi 100
